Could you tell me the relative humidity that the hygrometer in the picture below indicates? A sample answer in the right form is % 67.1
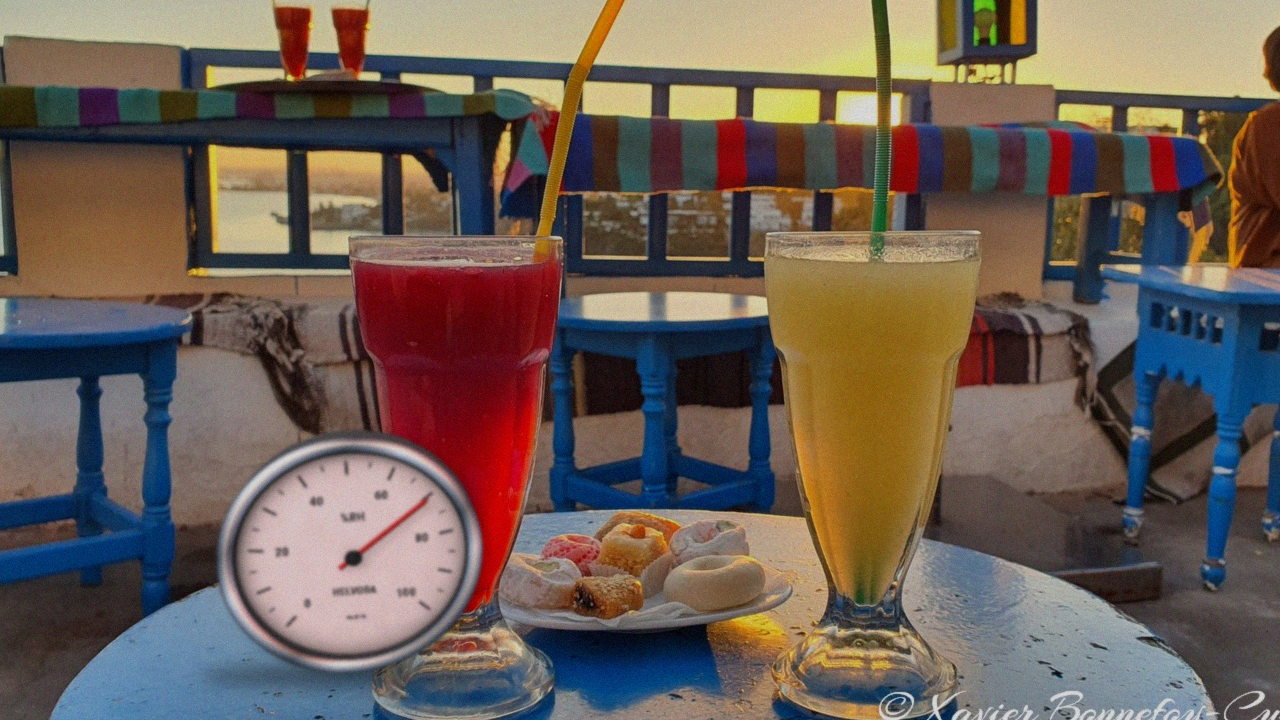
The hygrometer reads % 70
